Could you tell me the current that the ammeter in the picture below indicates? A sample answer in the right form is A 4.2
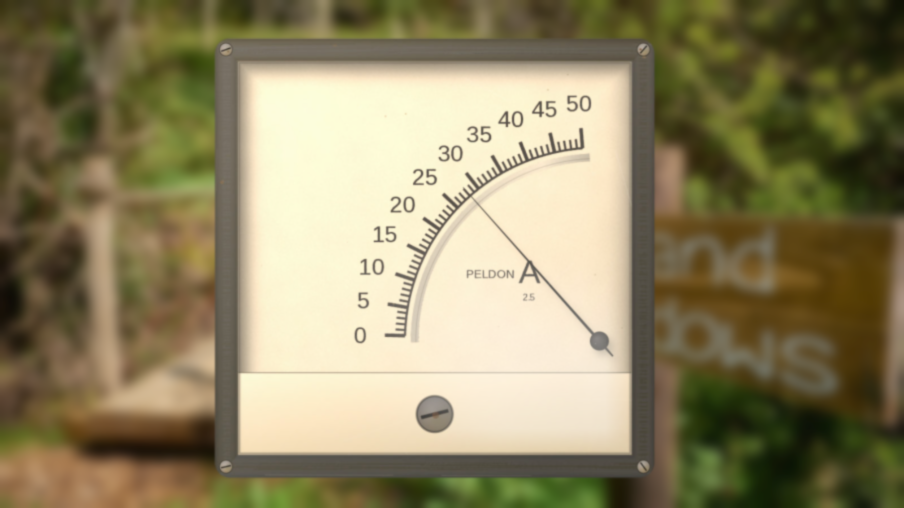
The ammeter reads A 28
